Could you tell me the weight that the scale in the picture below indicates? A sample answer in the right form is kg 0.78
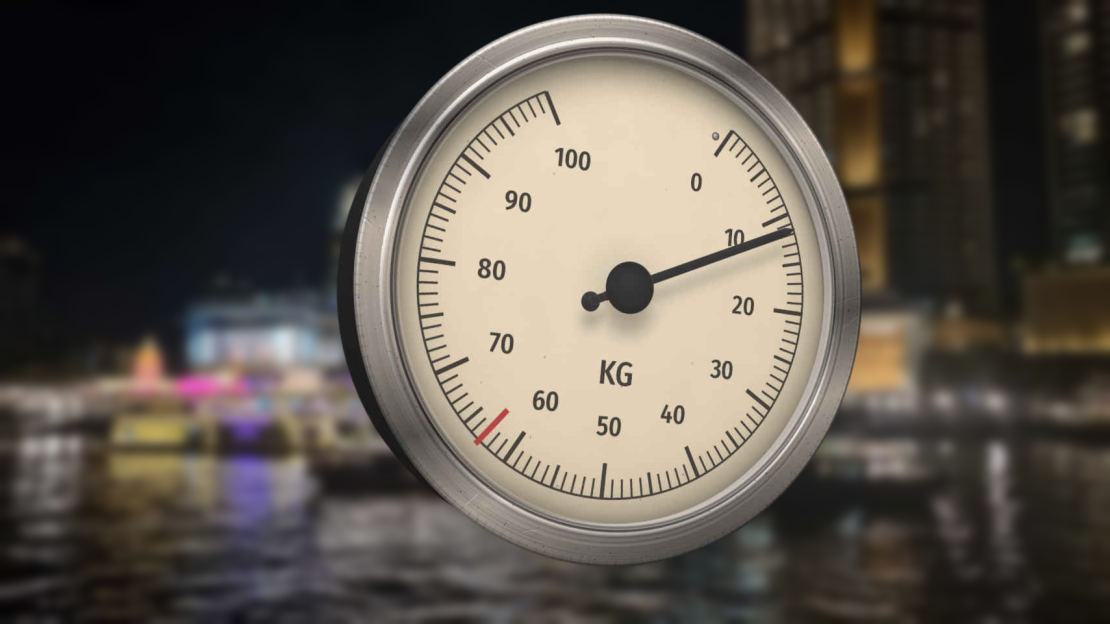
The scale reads kg 11.5
